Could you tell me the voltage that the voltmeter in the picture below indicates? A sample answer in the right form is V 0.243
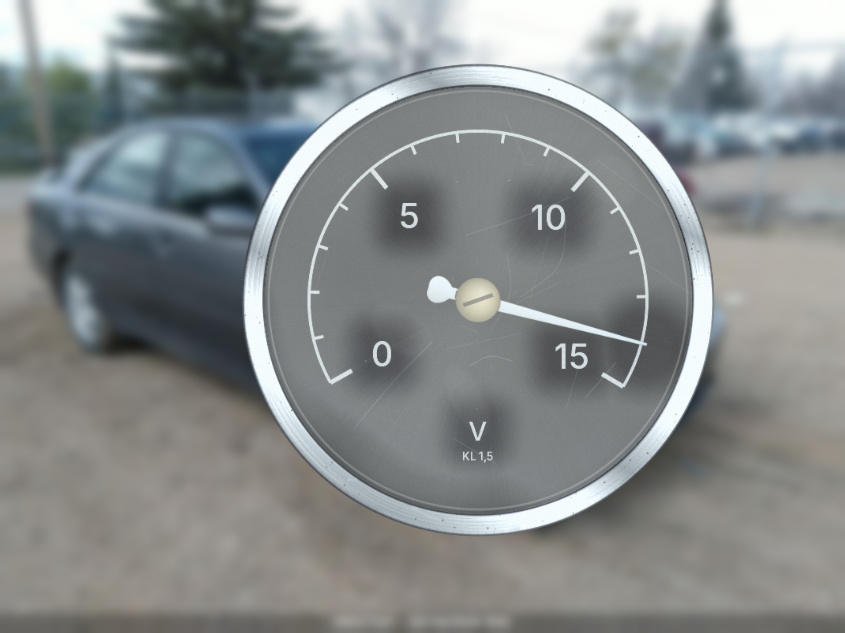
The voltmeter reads V 14
